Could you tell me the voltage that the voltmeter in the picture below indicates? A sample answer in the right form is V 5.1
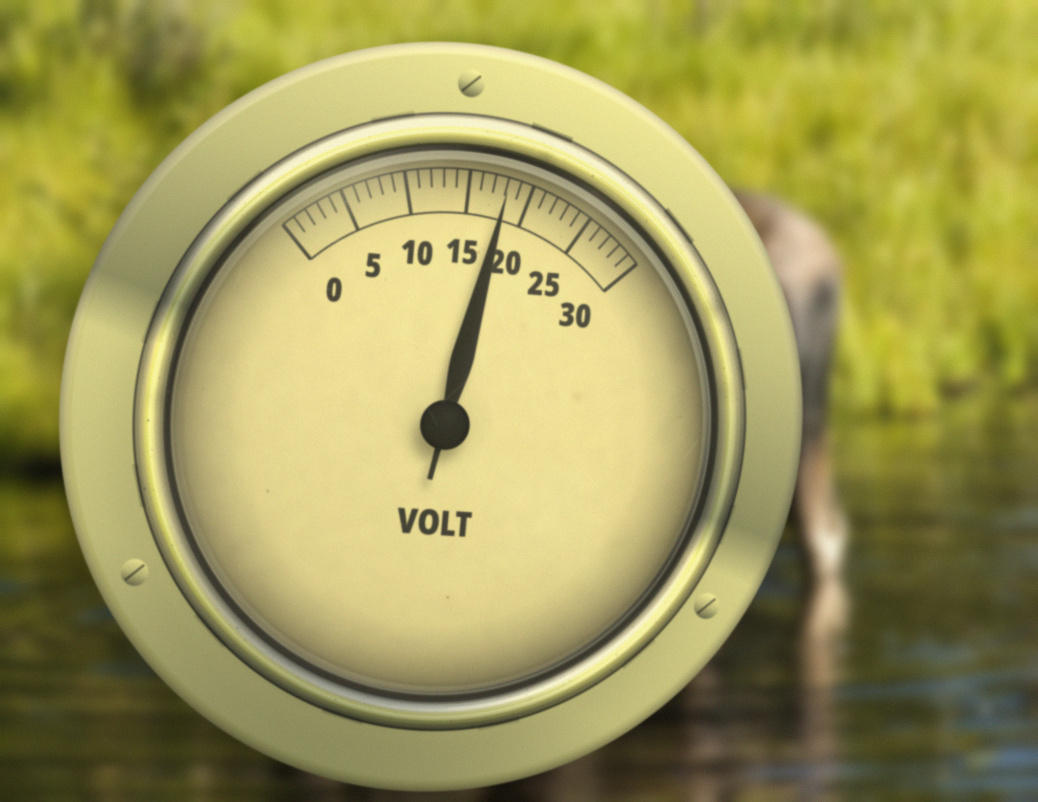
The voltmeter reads V 18
